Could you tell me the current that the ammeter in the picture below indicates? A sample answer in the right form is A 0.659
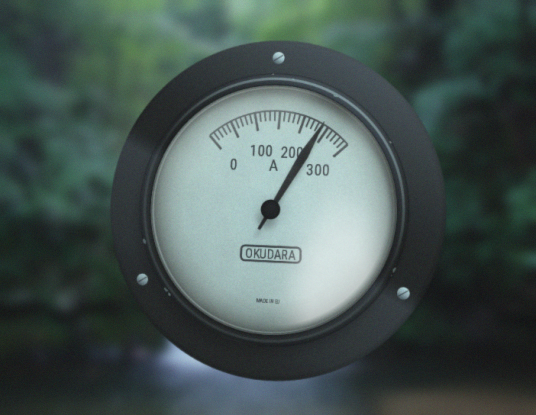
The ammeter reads A 240
